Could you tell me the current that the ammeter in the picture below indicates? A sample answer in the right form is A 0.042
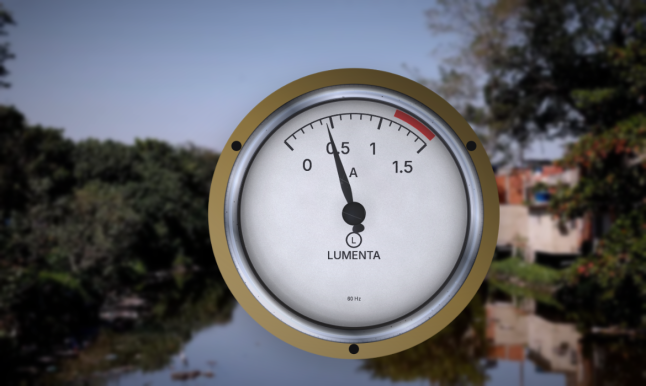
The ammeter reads A 0.45
